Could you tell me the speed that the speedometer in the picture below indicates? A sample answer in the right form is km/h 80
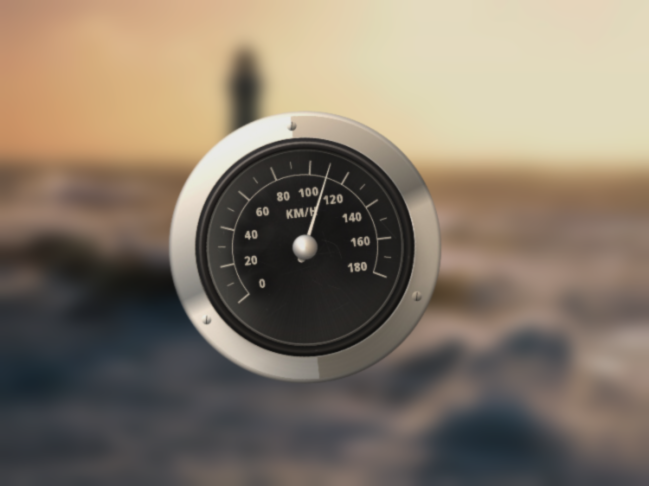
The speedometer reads km/h 110
